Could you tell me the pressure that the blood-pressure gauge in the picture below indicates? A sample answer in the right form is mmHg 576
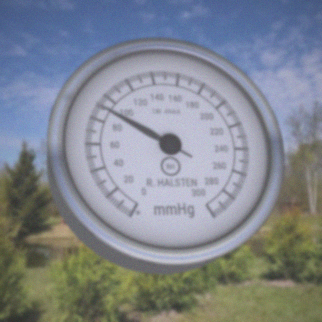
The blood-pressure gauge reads mmHg 90
